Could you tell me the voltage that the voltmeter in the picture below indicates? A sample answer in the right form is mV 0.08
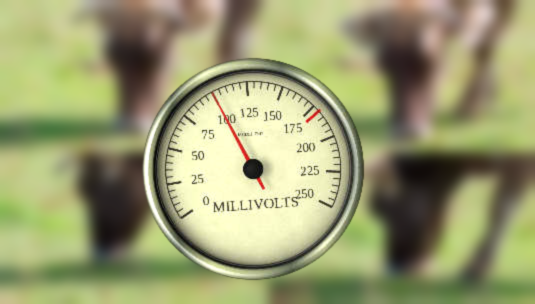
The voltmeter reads mV 100
